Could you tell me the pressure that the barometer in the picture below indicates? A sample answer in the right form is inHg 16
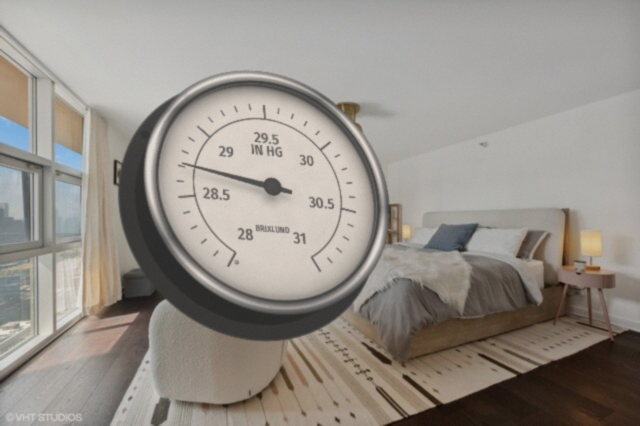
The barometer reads inHg 28.7
